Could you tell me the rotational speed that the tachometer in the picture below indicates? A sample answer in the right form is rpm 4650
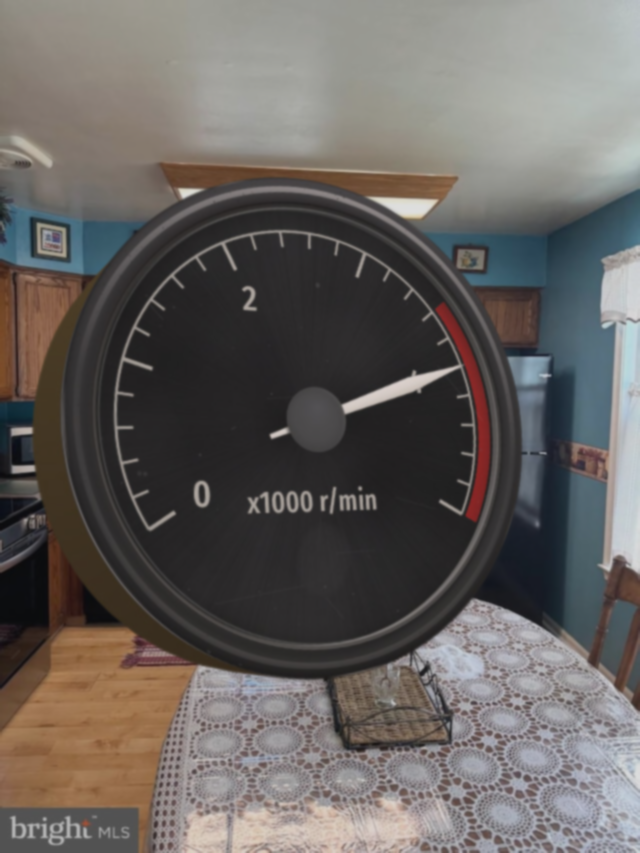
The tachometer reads rpm 4000
